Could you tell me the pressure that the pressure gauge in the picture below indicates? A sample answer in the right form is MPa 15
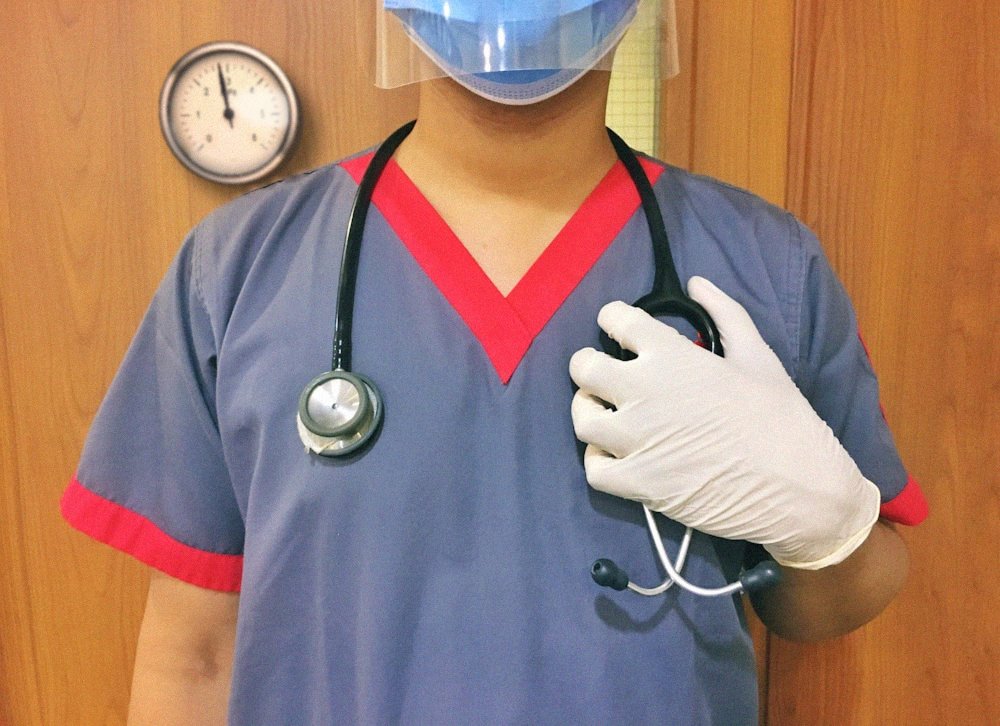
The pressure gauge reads MPa 2.8
